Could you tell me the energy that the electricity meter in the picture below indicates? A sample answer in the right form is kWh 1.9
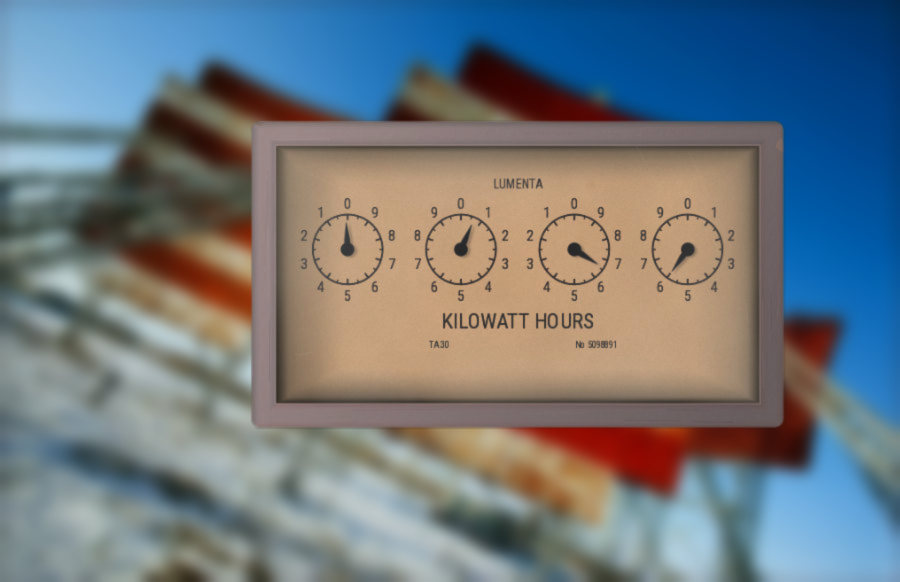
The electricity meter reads kWh 66
